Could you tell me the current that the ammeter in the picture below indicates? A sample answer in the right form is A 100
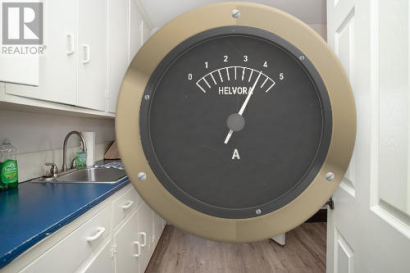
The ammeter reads A 4
